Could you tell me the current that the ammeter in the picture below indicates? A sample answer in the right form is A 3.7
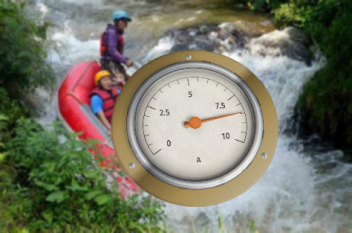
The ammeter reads A 8.5
